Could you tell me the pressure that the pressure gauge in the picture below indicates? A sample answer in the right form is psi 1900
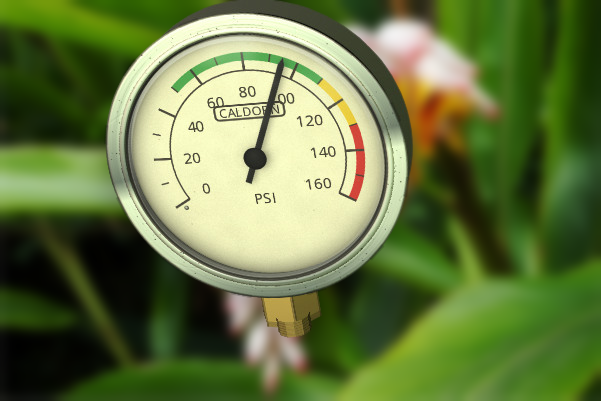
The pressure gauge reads psi 95
